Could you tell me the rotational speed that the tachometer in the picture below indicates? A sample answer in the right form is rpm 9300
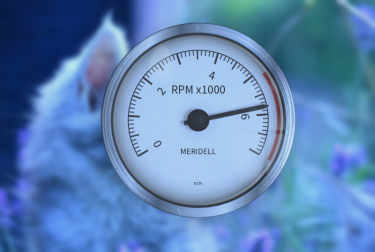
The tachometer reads rpm 5800
